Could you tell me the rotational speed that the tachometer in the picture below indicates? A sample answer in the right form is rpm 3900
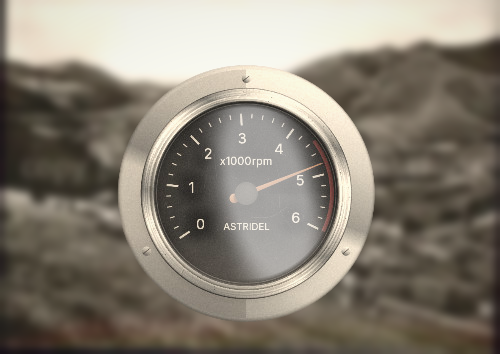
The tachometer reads rpm 4800
